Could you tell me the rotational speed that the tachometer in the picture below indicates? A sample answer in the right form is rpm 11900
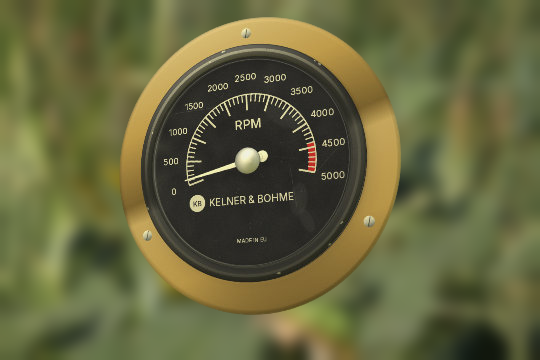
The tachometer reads rpm 100
